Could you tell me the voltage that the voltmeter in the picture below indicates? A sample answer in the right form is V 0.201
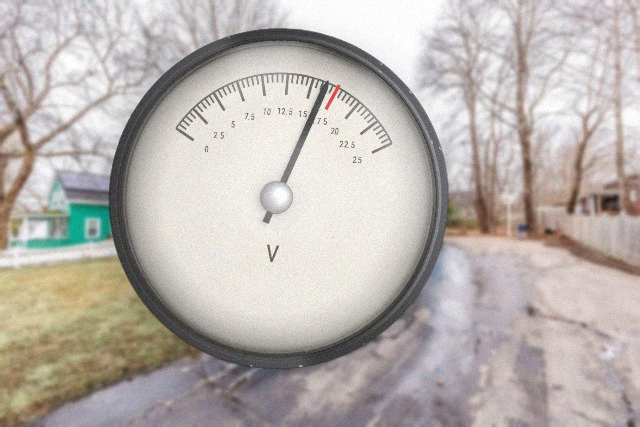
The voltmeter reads V 16.5
